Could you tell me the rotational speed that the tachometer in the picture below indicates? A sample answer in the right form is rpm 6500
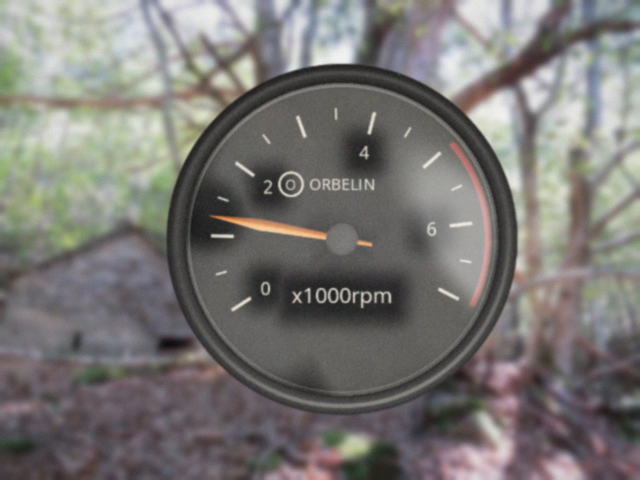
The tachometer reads rpm 1250
